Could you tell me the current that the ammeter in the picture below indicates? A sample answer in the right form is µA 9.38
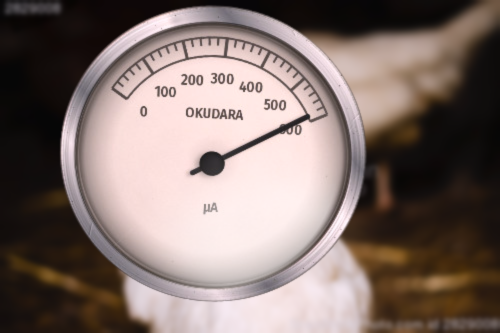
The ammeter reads µA 580
